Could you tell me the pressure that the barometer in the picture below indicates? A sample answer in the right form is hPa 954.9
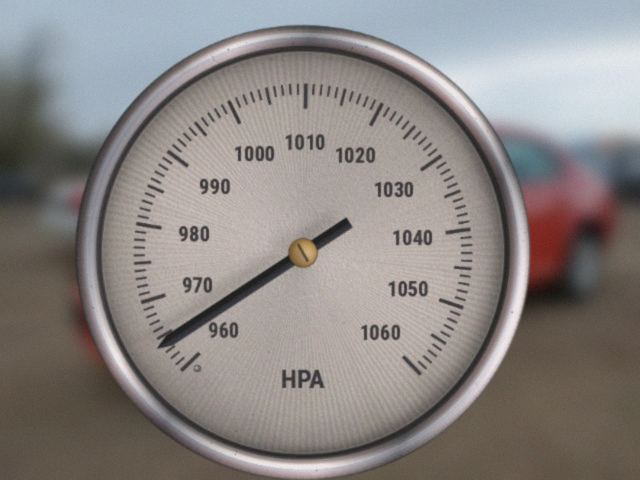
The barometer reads hPa 964
